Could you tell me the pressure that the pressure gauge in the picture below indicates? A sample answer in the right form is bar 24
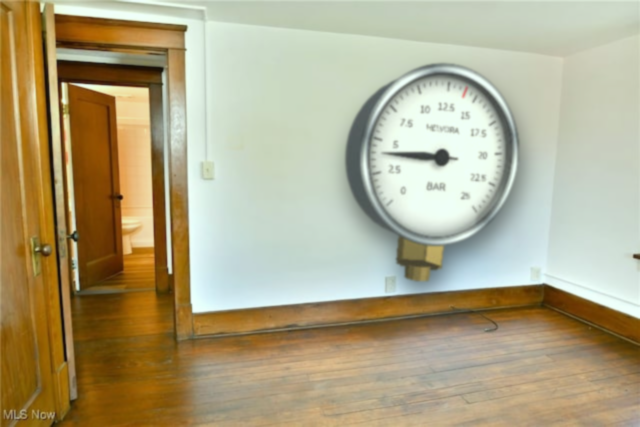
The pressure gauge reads bar 4
